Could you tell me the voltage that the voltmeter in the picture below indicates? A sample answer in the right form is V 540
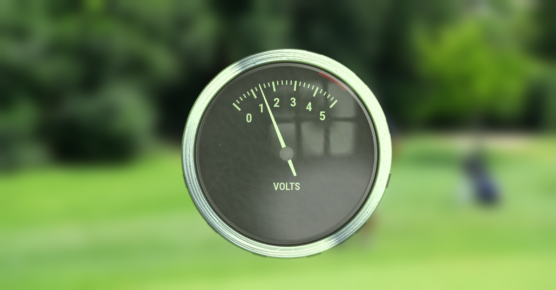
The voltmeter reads V 1.4
